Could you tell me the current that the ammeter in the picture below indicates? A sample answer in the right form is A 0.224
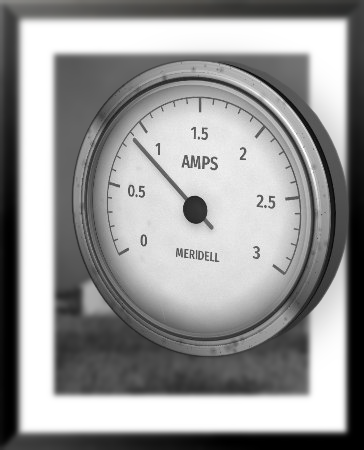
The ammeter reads A 0.9
